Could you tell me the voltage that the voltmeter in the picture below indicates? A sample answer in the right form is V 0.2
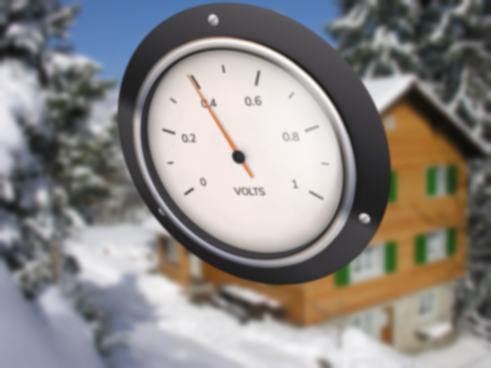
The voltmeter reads V 0.4
